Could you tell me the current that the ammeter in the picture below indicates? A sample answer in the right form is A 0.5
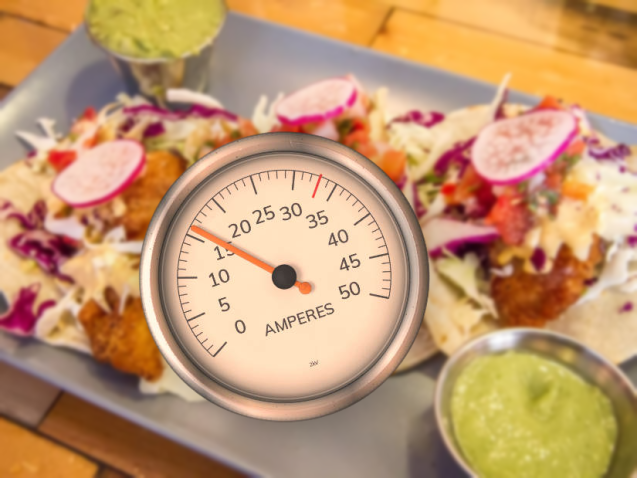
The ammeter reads A 16
